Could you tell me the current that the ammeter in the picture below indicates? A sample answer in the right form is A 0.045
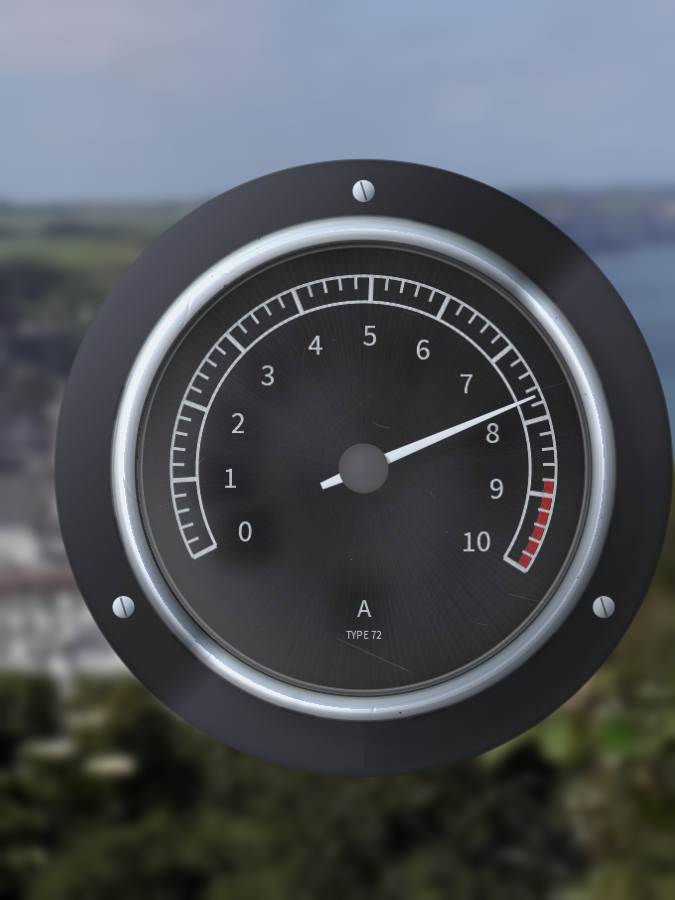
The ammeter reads A 7.7
